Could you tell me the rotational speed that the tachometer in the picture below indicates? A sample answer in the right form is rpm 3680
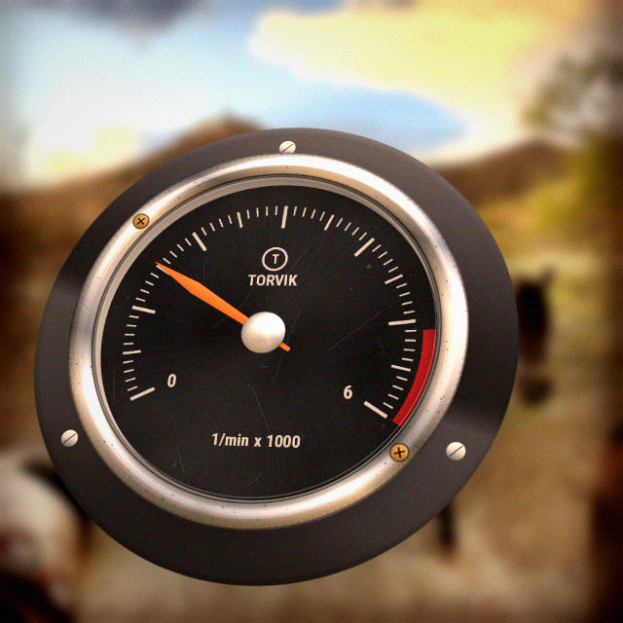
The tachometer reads rpm 1500
